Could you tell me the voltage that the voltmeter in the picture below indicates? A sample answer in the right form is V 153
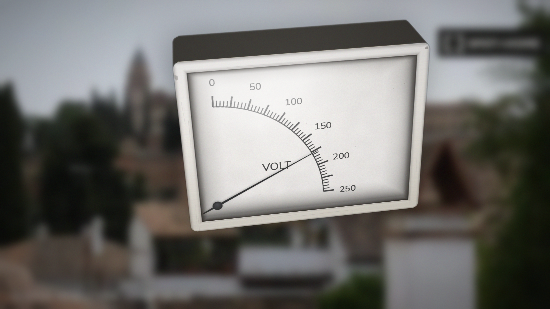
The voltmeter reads V 175
